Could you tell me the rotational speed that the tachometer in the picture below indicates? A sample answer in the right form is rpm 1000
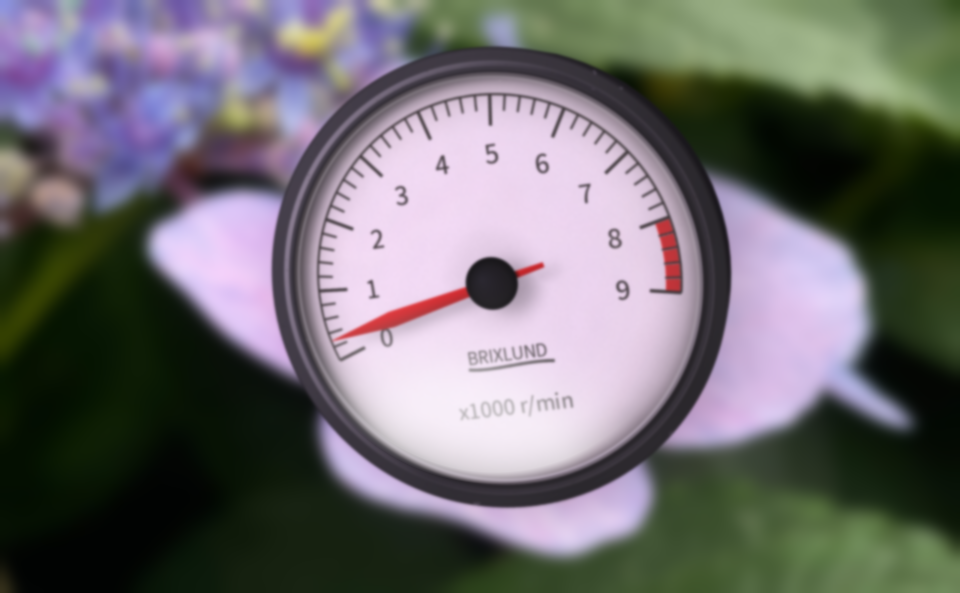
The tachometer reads rpm 300
